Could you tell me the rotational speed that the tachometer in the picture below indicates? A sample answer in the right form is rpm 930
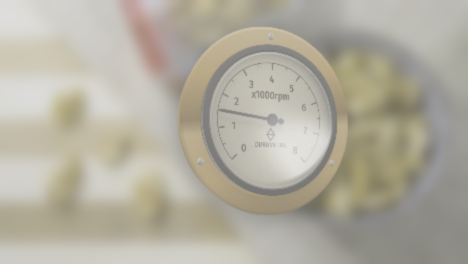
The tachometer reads rpm 1500
